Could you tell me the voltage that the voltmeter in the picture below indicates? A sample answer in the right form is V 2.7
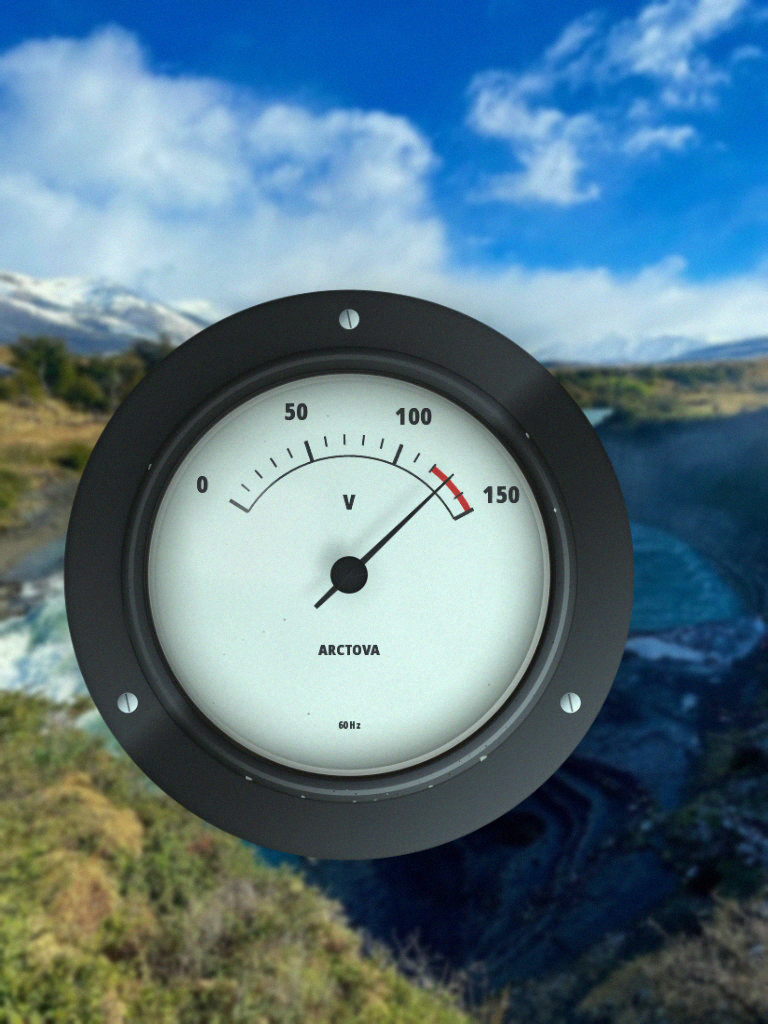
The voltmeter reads V 130
